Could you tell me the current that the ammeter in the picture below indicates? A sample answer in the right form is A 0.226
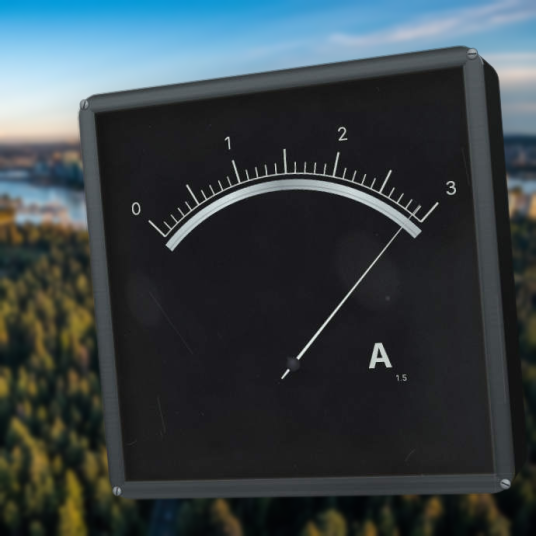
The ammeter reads A 2.9
